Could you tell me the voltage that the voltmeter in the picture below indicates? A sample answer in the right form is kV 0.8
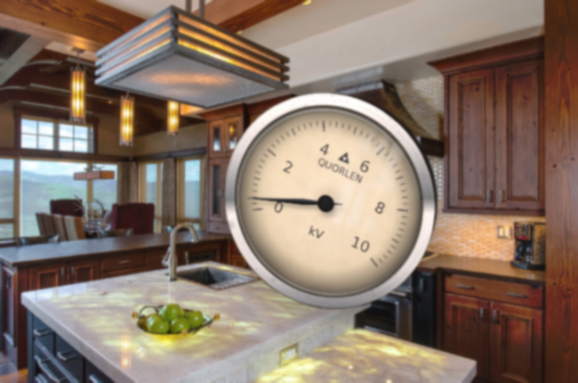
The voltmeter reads kV 0.4
